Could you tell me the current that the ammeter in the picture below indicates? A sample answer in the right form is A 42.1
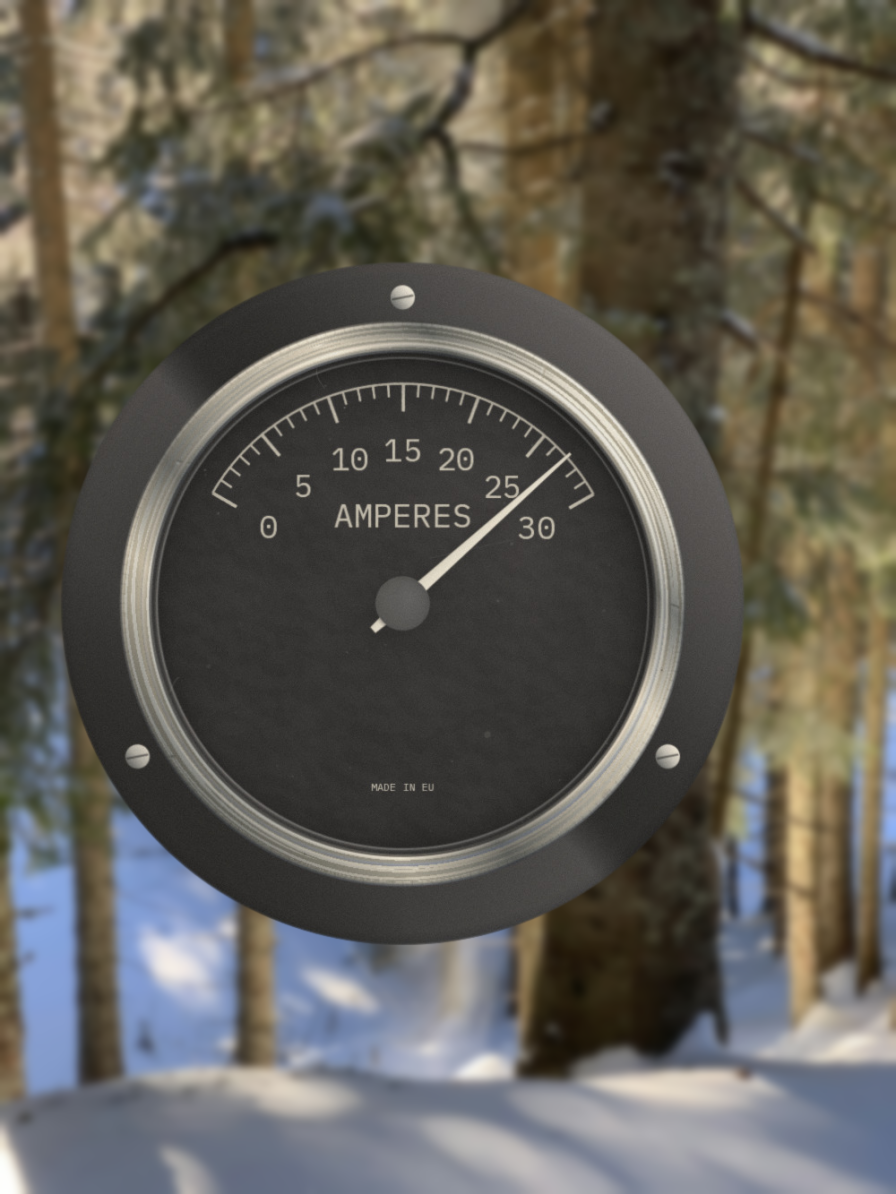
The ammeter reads A 27
